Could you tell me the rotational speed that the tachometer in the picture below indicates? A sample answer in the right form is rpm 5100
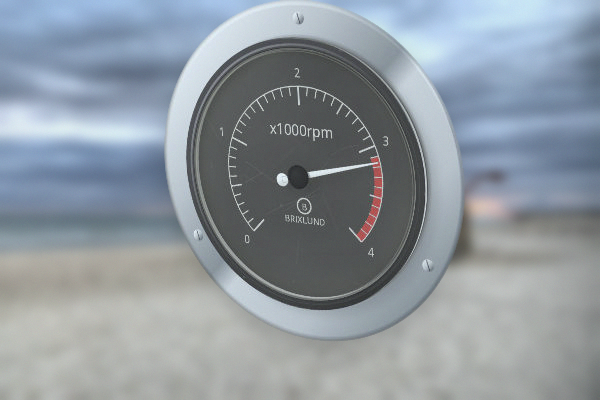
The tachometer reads rpm 3150
